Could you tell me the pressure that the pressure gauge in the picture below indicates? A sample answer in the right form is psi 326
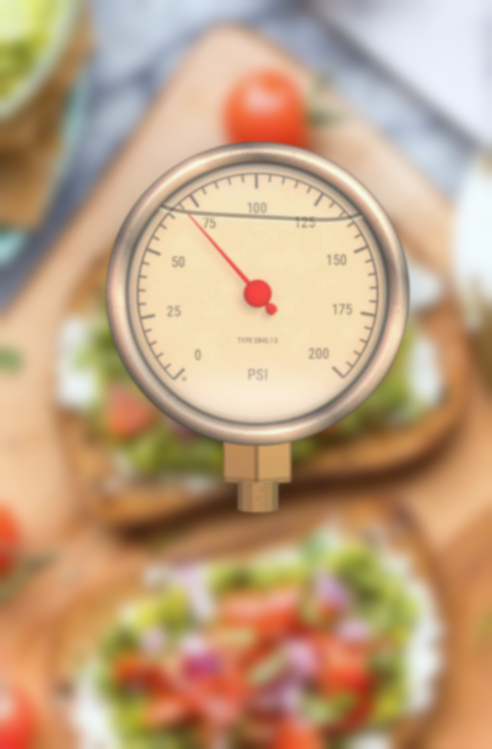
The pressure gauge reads psi 70
